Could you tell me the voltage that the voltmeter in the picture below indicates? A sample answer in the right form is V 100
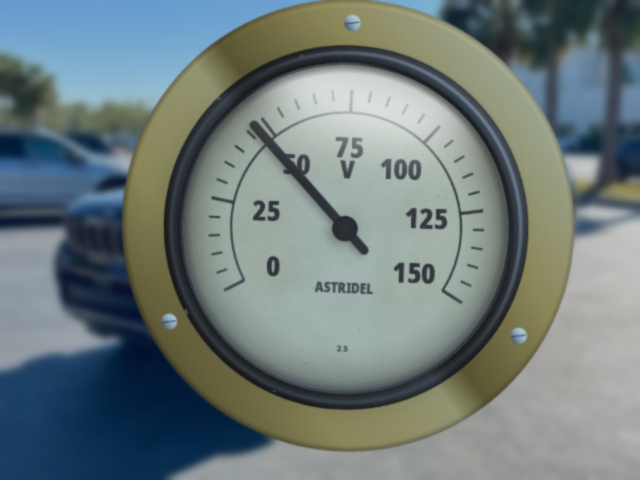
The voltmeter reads V 47.5
